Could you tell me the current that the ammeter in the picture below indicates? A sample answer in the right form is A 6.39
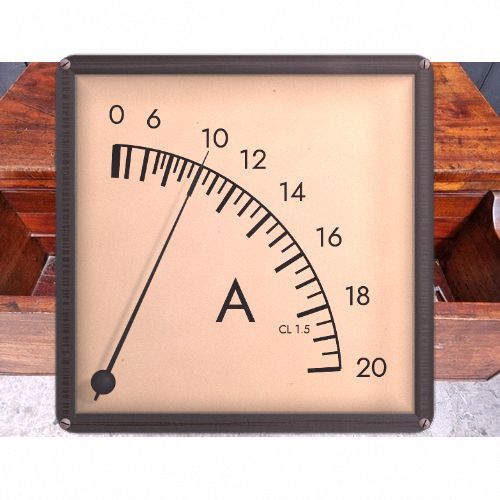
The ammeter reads A 10
